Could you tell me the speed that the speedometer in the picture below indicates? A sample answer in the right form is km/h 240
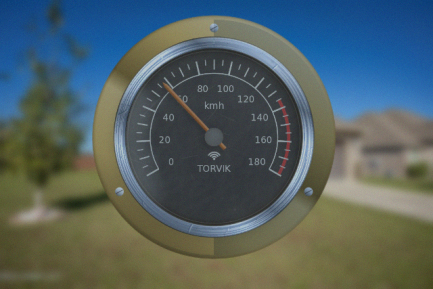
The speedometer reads km/h 57.5
